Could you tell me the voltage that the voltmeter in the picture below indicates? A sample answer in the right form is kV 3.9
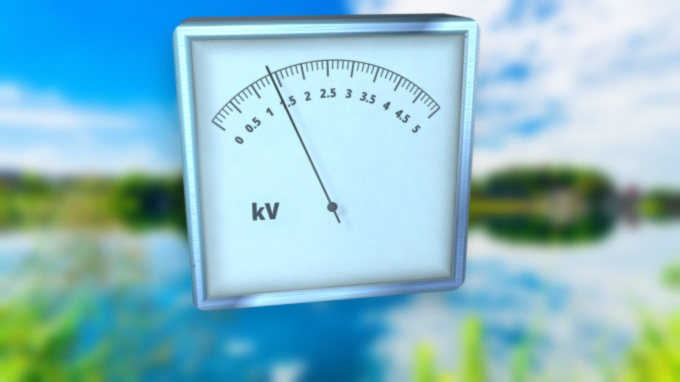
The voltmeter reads kV 1.4
